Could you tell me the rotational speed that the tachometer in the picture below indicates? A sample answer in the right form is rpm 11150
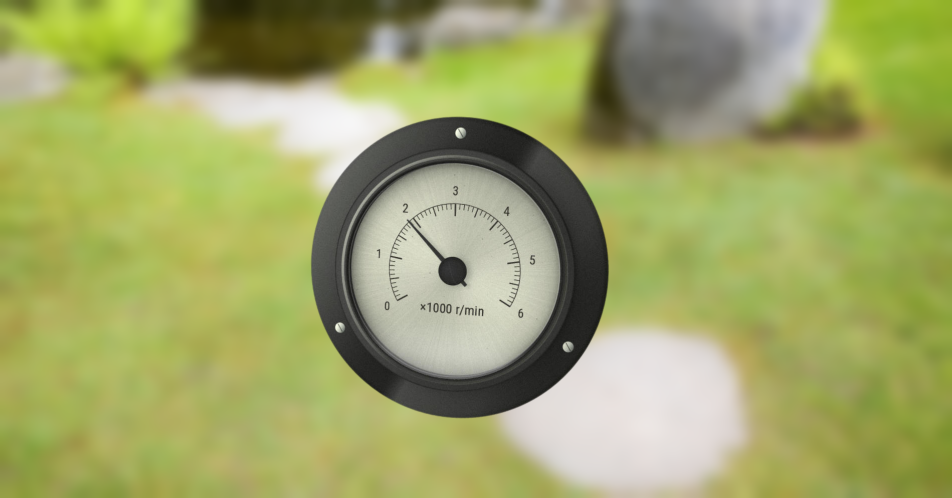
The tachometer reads rpm 1900
